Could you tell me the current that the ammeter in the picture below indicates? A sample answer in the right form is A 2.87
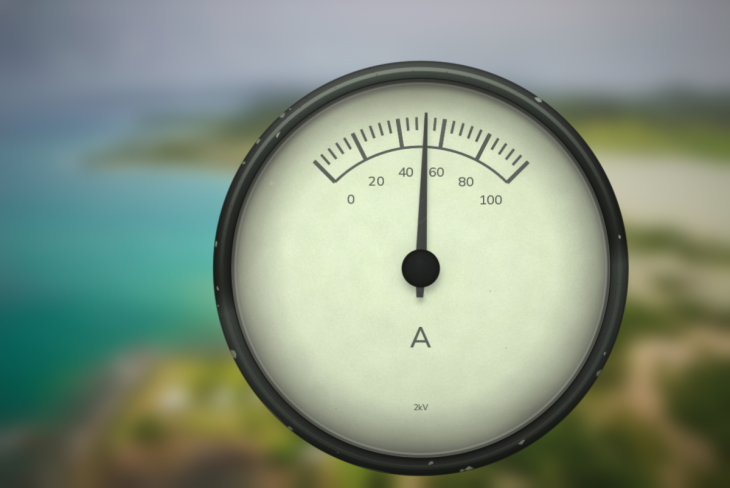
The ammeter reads A 52
